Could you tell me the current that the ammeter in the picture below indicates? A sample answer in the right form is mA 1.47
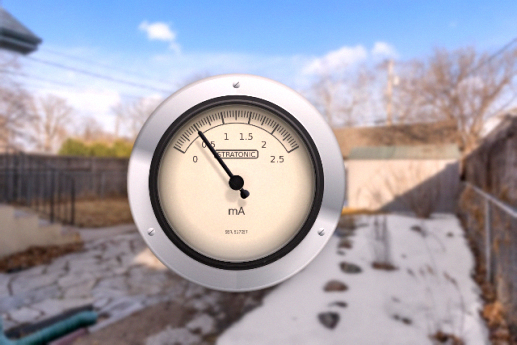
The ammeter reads mA 0.5
